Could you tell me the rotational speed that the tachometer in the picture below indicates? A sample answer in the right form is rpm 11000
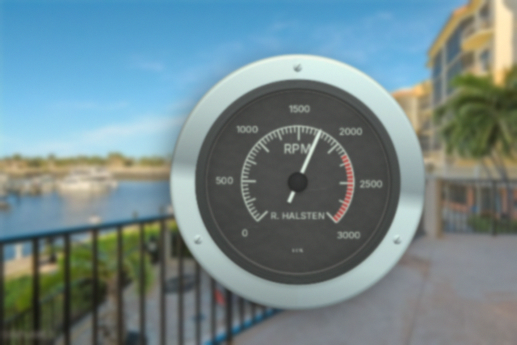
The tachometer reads rpm 1750
